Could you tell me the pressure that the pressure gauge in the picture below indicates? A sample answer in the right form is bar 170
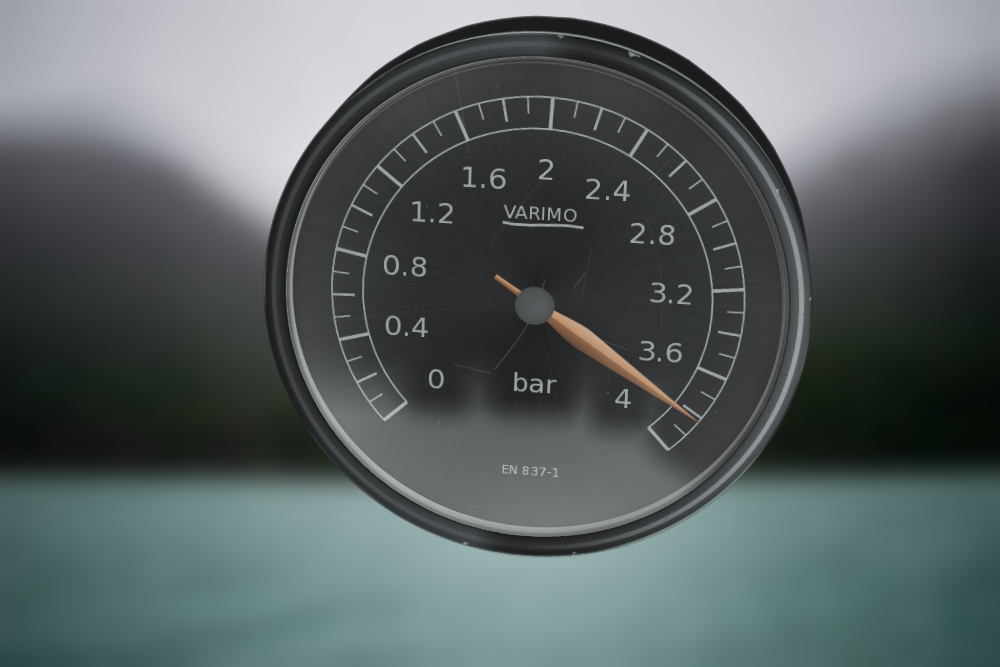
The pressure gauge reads bar 3.8
